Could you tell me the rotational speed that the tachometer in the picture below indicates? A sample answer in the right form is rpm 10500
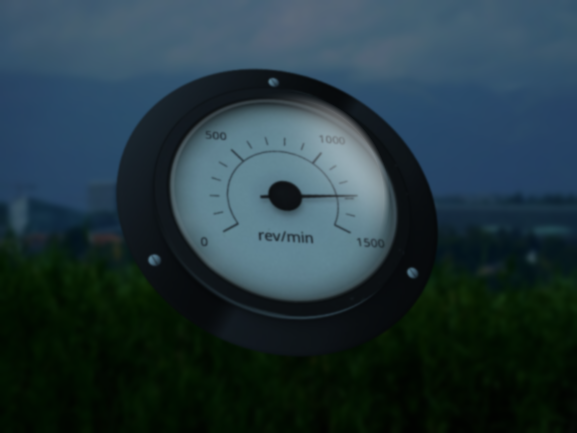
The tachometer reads rpm 1300
